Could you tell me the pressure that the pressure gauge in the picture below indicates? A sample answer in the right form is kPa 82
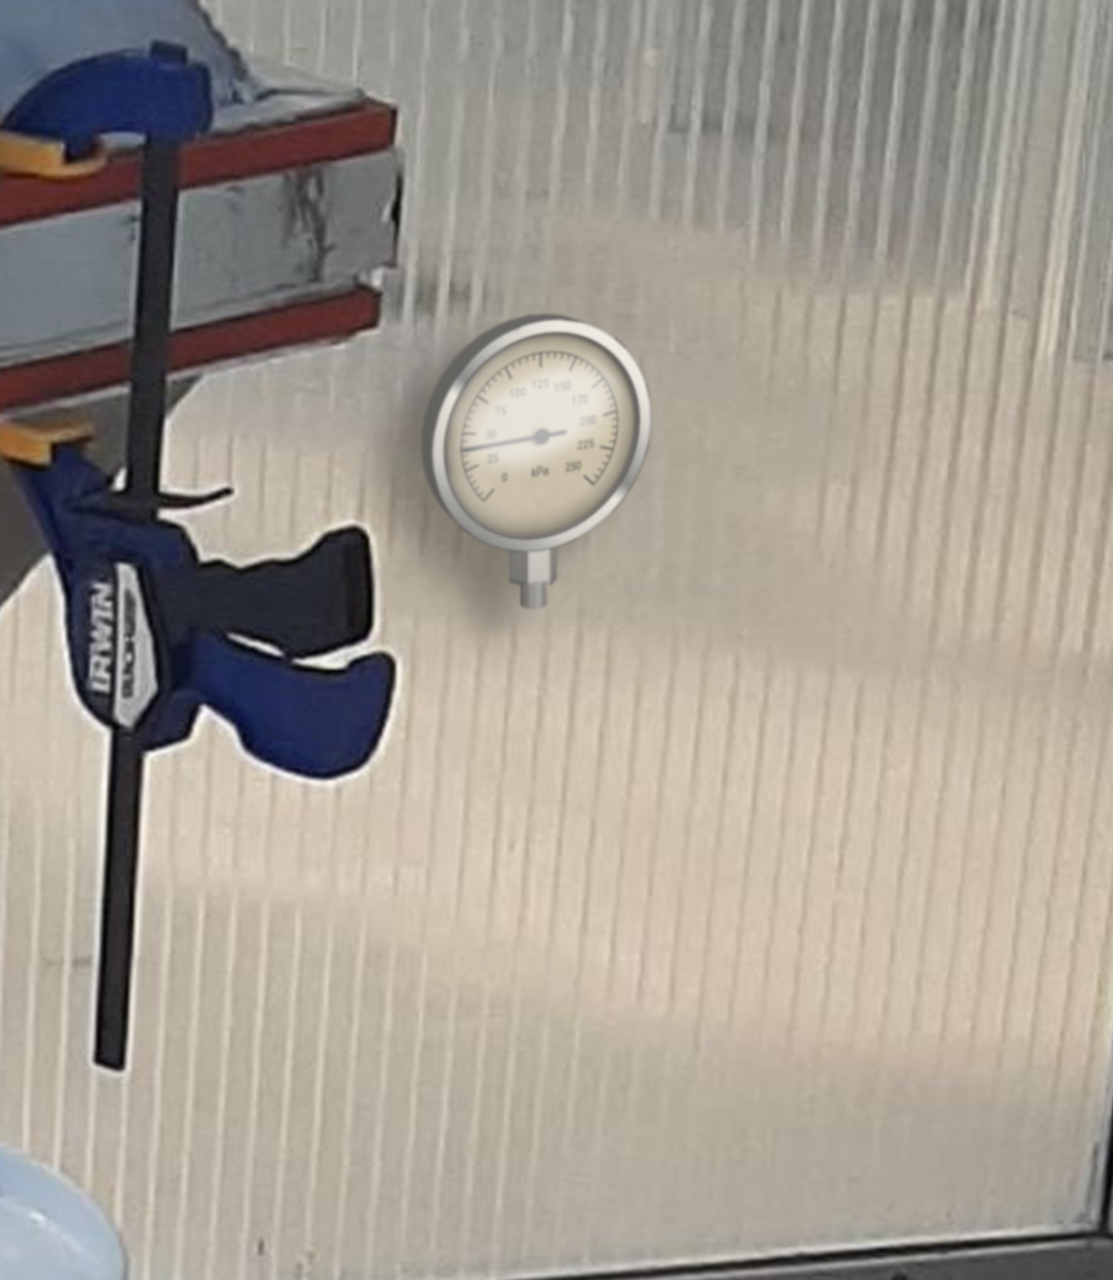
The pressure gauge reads kPa 40
